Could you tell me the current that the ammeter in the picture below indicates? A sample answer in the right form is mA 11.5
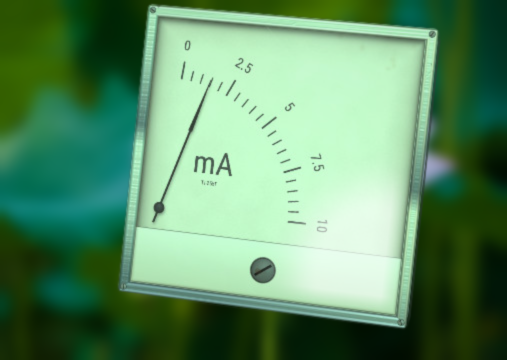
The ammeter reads mA 1.5
